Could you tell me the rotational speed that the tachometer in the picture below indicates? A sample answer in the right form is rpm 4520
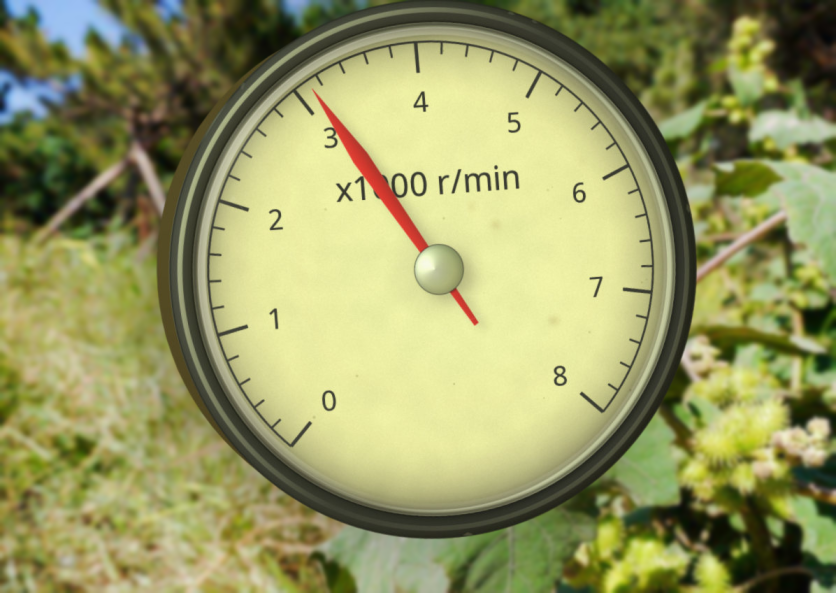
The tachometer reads rpm 3100
